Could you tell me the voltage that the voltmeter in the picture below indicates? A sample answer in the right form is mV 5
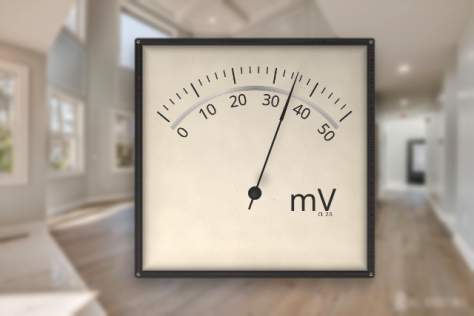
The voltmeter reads mV 35
